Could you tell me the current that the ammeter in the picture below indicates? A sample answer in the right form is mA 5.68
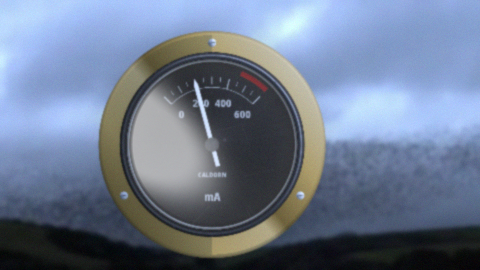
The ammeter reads mA 200
